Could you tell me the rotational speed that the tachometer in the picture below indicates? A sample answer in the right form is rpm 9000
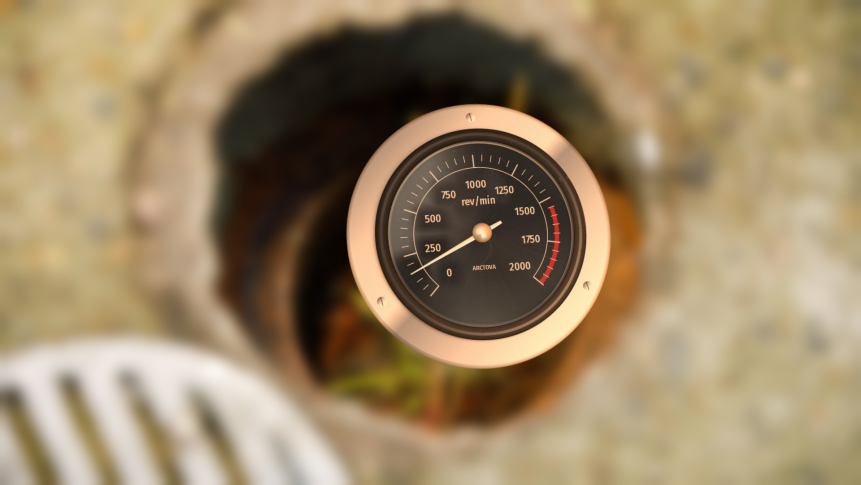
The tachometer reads rpm 150
